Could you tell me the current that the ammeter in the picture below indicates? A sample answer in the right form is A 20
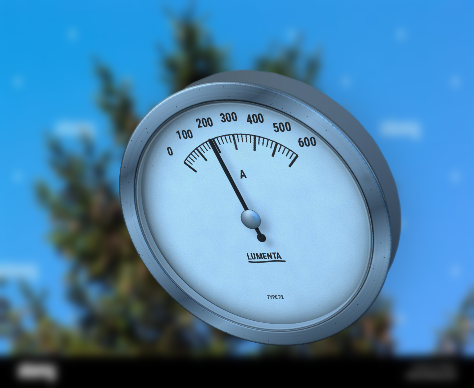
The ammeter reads A 200
